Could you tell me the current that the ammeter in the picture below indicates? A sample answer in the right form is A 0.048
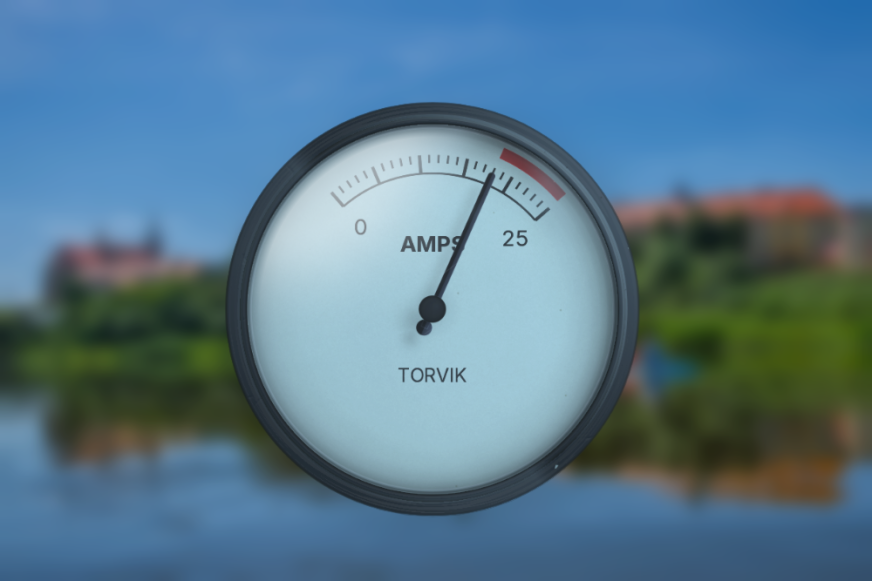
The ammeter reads A 18
